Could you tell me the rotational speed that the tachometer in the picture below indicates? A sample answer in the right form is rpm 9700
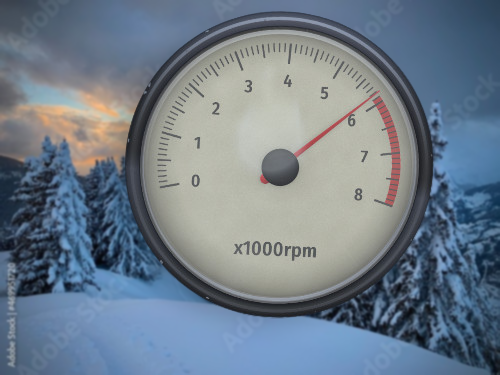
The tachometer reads rpm 5800
